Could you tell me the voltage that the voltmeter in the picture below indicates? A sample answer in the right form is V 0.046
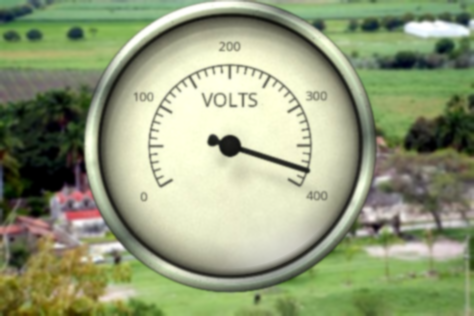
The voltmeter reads V 380
